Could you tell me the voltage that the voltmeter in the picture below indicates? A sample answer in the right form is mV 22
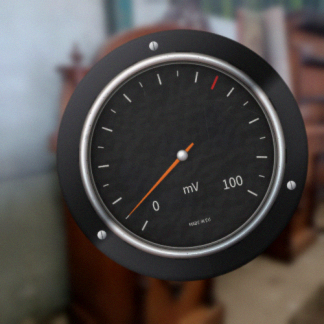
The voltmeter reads mV 5
